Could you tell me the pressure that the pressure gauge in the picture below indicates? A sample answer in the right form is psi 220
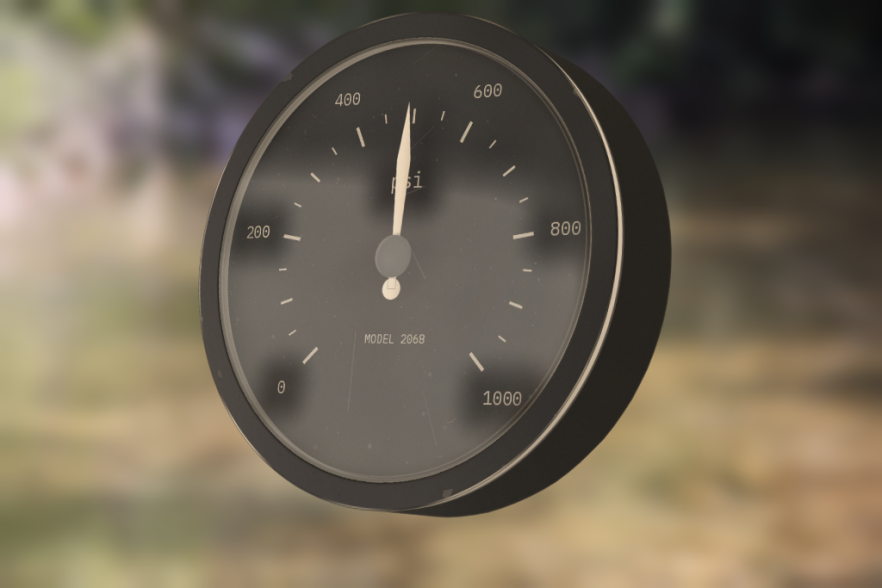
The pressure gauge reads psi 500
